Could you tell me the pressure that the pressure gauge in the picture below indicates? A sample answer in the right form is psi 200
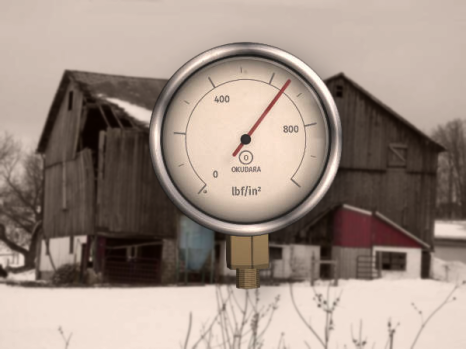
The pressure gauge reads psi 650
